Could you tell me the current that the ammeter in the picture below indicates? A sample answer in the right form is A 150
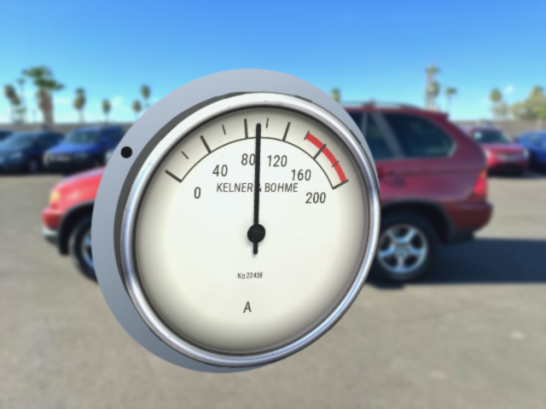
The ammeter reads A 90
